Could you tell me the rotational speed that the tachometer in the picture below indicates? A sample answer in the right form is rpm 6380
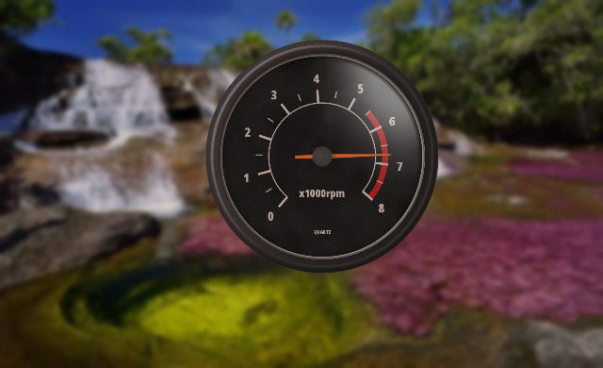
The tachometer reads rpm 6750
